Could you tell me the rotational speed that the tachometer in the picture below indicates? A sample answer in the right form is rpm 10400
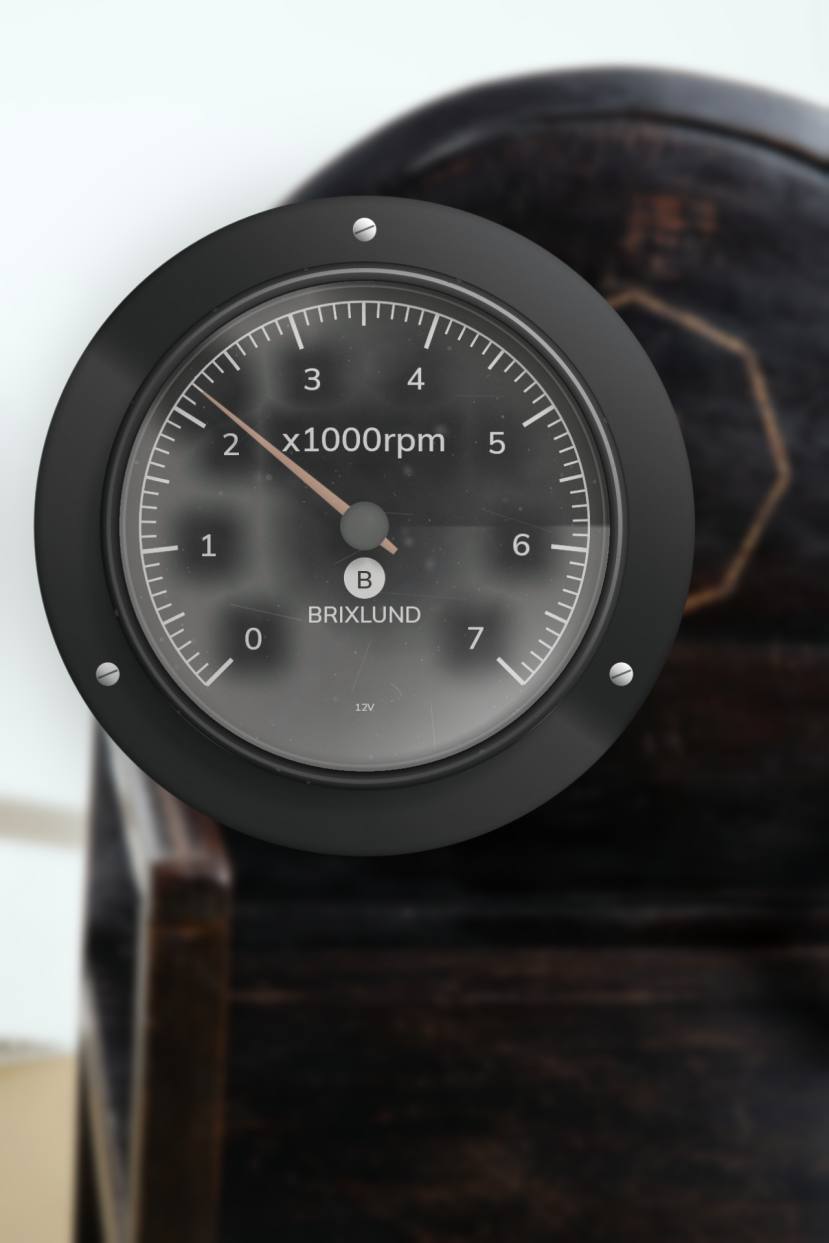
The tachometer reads rpm 2200
